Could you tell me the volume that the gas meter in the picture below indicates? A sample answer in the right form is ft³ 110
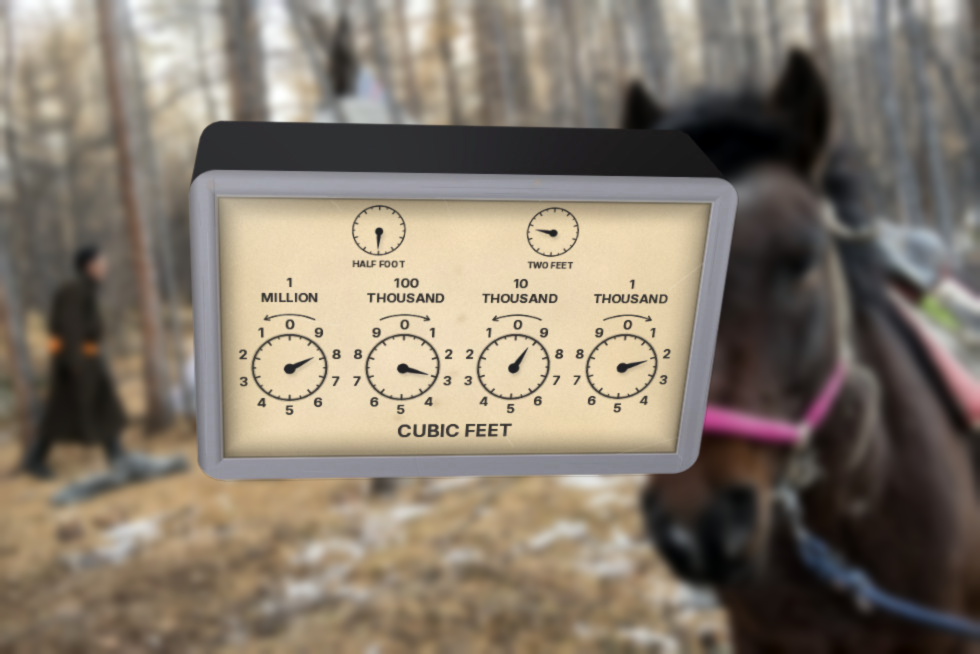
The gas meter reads ft³ 829200
